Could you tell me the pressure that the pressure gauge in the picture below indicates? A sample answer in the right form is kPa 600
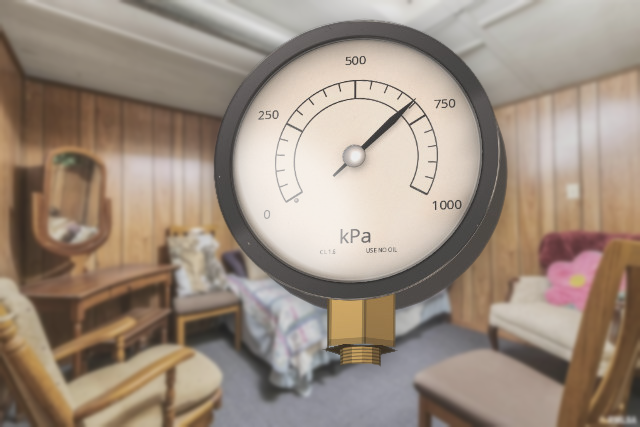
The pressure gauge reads kPa 700
